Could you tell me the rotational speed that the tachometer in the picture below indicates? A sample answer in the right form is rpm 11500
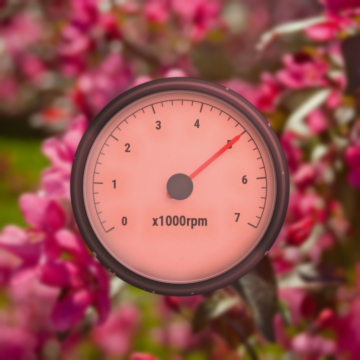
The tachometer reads rpm 5000
